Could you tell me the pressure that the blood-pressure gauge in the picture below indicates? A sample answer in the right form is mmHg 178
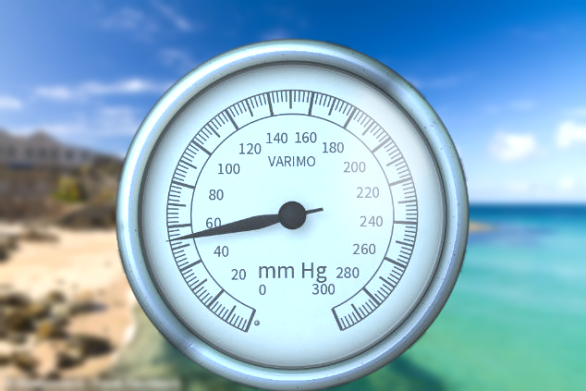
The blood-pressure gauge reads mmHg 54
